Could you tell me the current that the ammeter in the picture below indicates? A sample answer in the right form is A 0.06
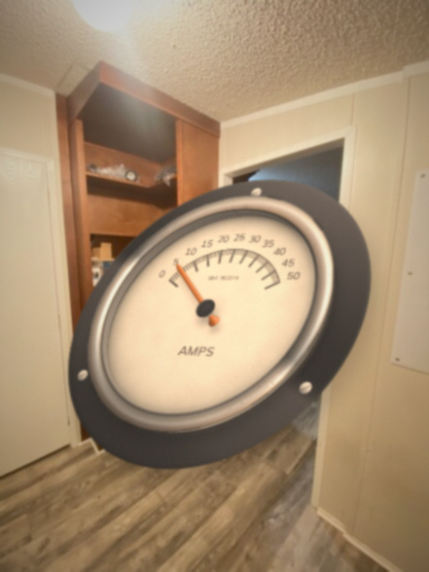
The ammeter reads A 5
